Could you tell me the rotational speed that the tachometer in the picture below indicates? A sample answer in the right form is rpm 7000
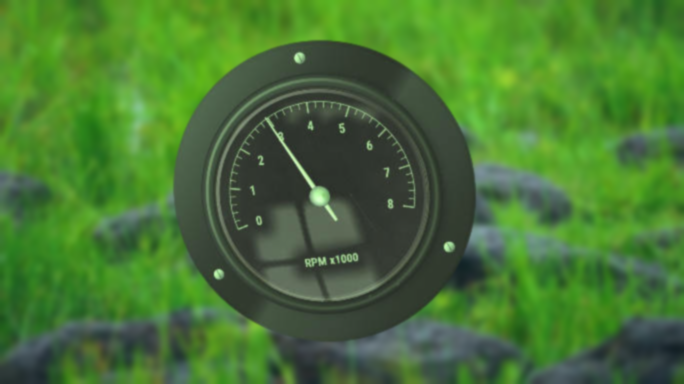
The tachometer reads rpm 3000
